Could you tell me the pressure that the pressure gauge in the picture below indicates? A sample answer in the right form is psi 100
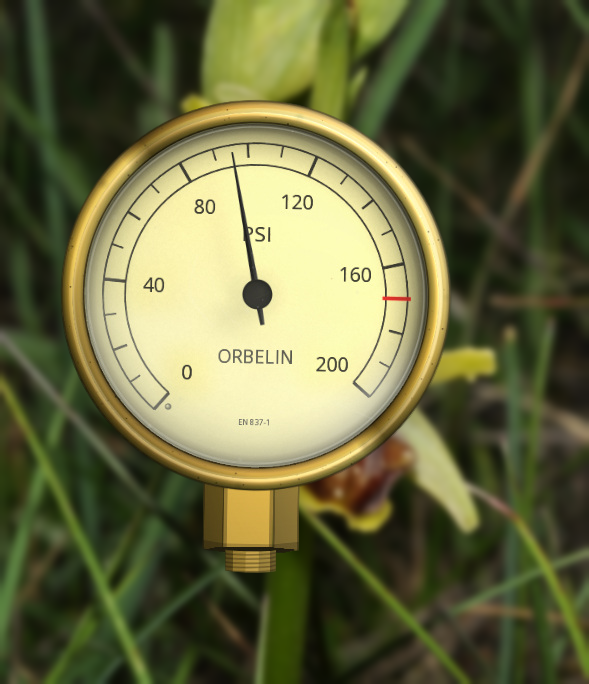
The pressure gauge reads psi 95
